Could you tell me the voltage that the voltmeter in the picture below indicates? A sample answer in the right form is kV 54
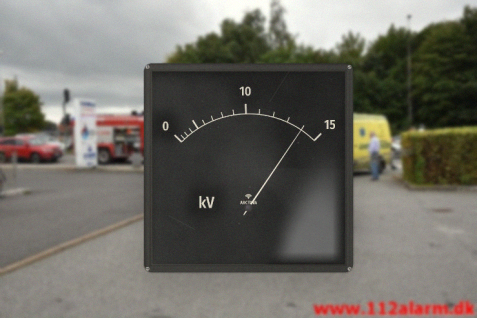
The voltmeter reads kV 14
